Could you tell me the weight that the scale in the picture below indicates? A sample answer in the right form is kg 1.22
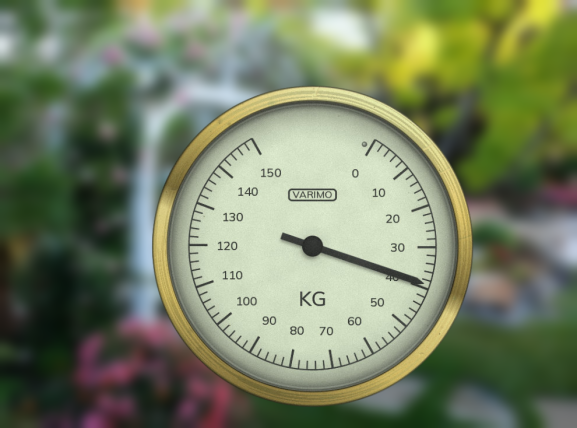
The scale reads kg 39
